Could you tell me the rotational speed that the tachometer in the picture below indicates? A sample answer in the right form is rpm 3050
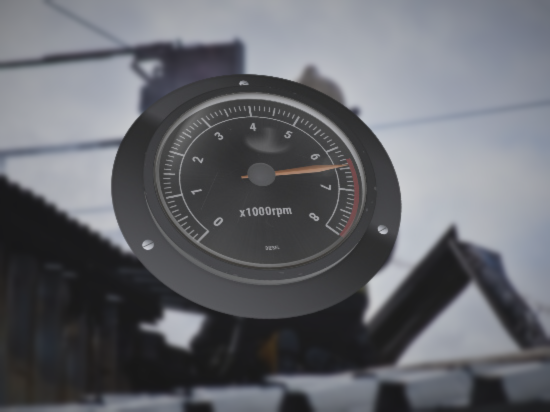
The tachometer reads rpm 6500
